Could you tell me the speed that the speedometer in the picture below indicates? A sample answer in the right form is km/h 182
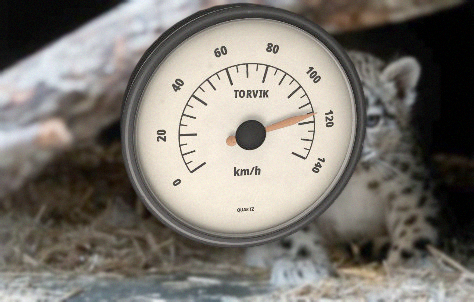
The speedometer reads km/h 115
